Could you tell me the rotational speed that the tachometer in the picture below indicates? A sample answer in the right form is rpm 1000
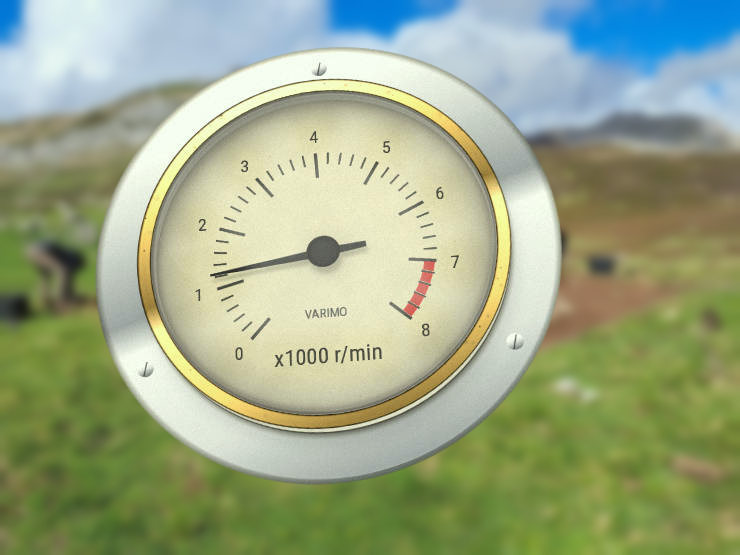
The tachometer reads rpm 1200
